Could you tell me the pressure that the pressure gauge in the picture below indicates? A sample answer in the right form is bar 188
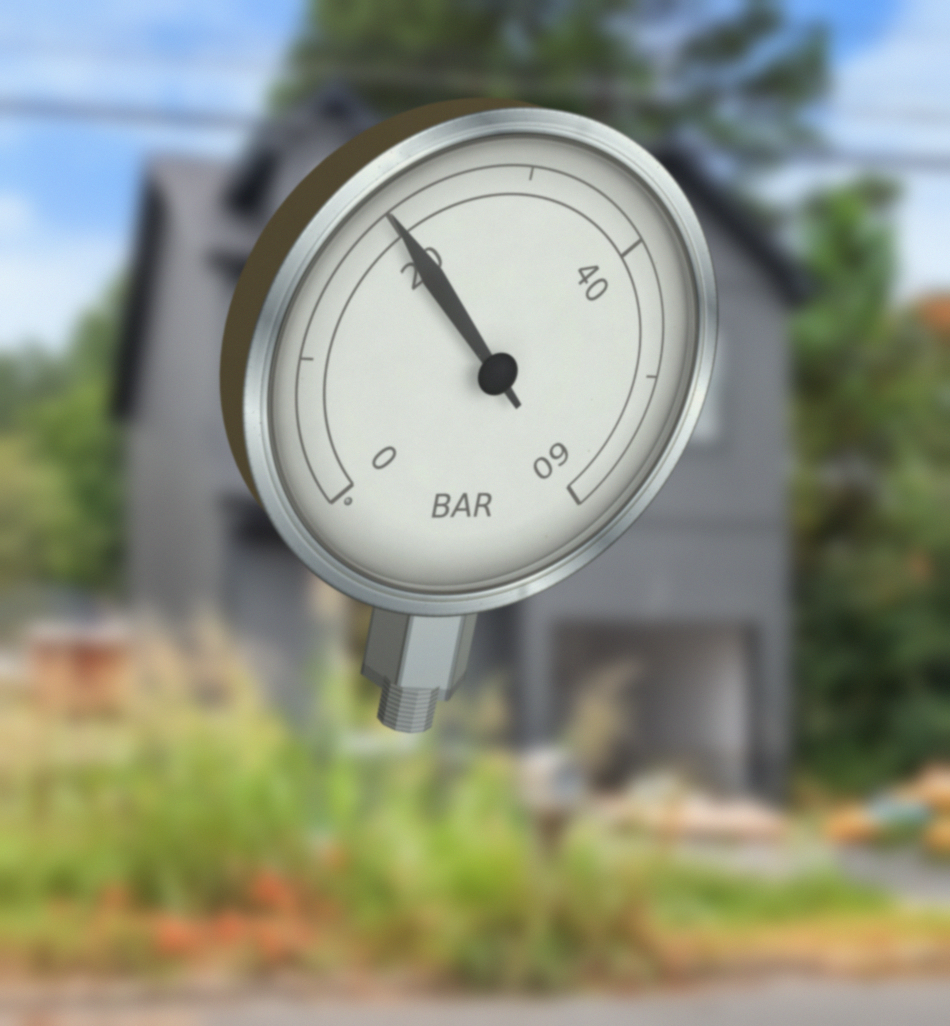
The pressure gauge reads bar 20
